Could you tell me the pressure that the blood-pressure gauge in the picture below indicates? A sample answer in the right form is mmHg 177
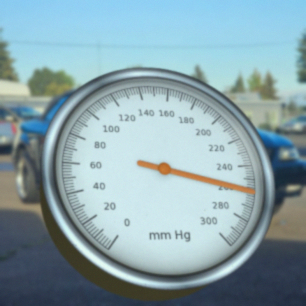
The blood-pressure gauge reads mmHg 260
